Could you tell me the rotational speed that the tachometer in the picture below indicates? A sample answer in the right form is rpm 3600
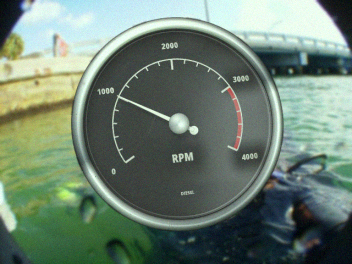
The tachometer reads rpm 1000
